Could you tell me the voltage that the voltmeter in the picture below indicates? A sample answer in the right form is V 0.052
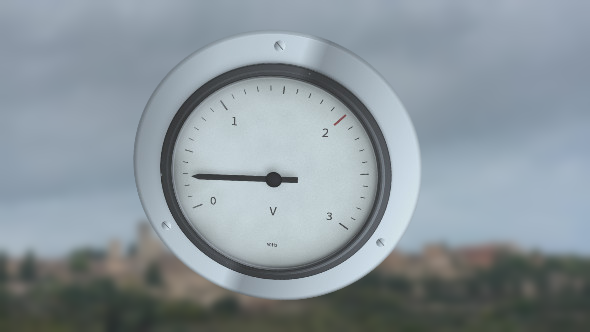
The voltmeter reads V 0.3
